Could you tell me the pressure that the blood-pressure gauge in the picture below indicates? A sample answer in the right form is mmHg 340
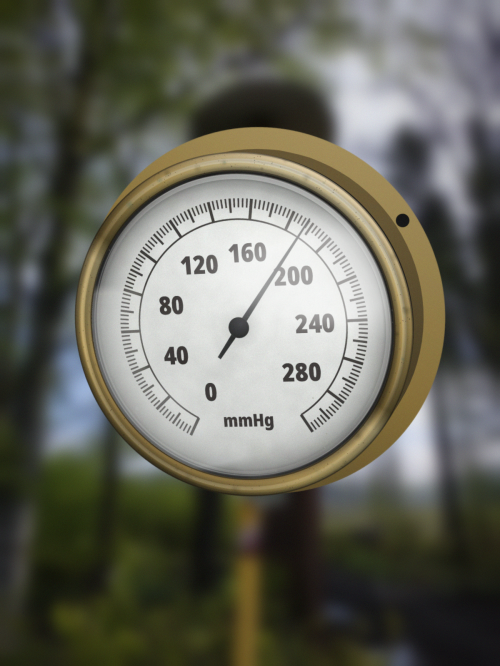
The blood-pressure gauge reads mmHg 188
